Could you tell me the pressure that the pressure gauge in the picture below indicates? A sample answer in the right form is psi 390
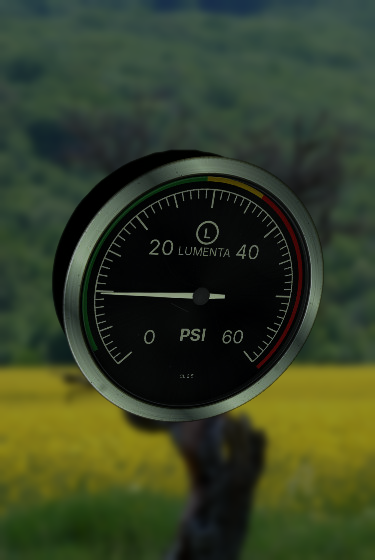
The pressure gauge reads psi 10
